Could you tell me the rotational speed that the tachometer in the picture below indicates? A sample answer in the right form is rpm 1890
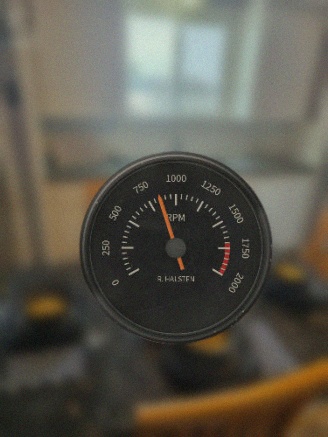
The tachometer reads rpm 850
